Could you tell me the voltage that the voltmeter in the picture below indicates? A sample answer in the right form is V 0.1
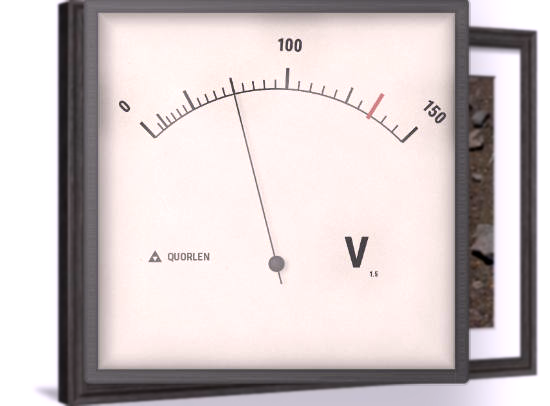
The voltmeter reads V 75
